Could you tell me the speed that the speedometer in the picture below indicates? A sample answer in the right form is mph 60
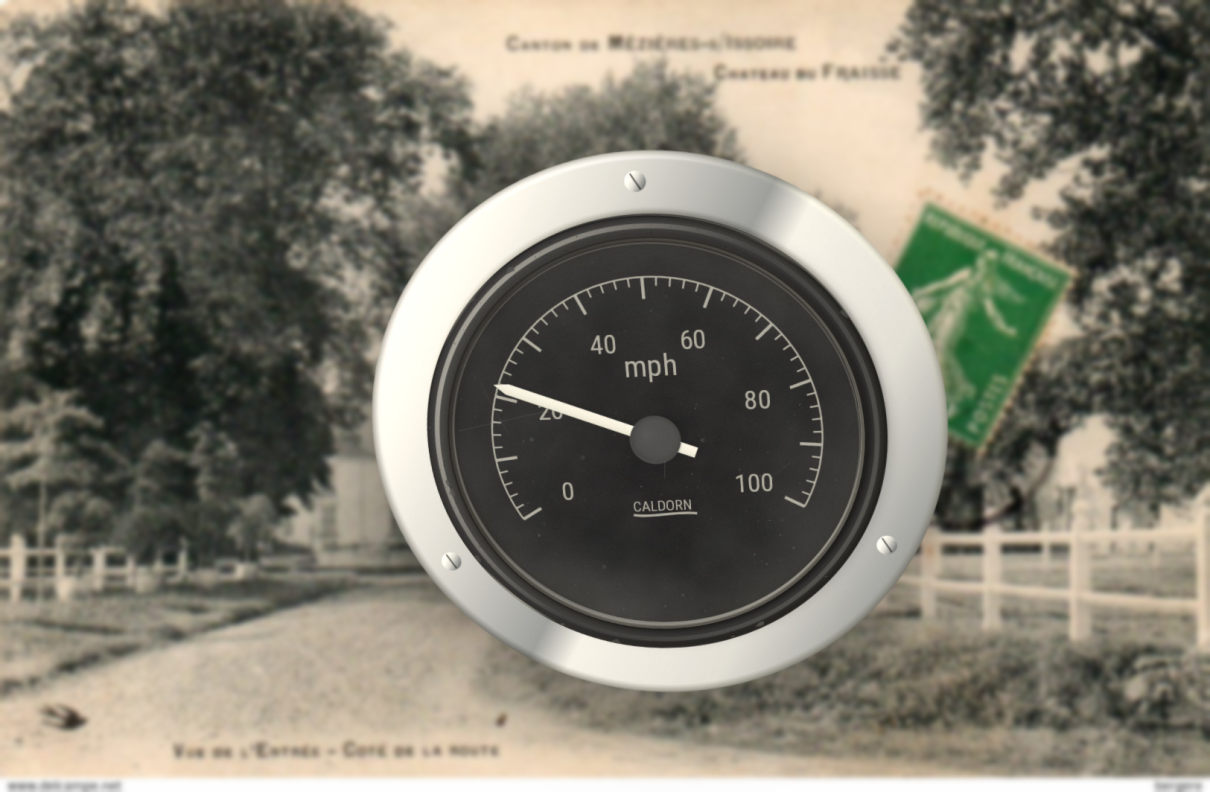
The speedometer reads mph 22
